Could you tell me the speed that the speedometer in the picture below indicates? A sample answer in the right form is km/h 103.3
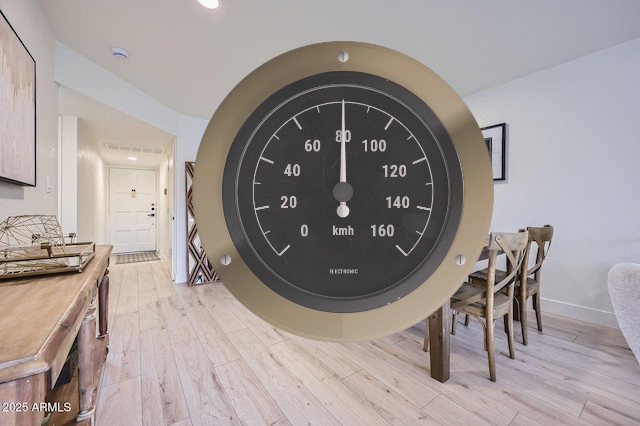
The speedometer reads km/h 80
